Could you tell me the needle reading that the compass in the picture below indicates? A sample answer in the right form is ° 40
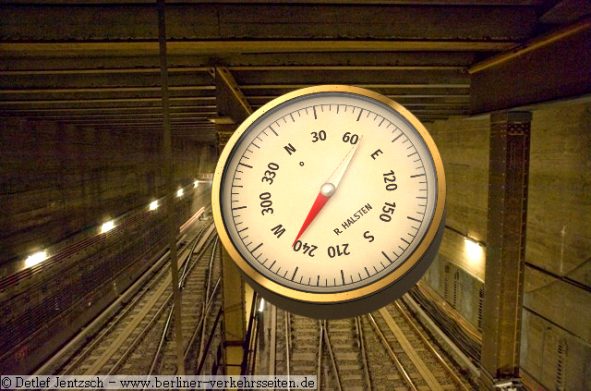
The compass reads ° 250
